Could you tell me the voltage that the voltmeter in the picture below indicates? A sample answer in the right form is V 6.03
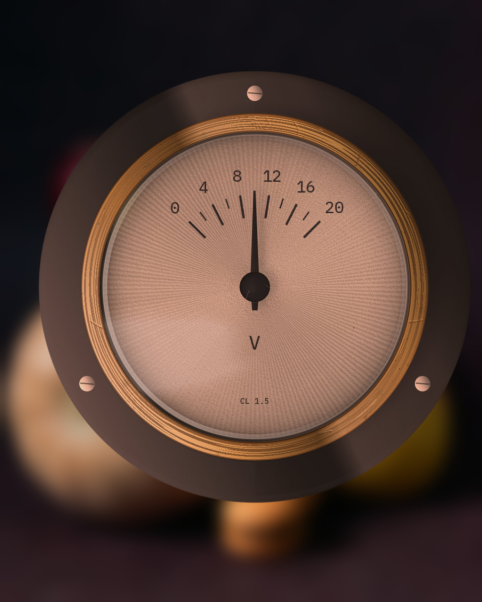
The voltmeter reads V 10
